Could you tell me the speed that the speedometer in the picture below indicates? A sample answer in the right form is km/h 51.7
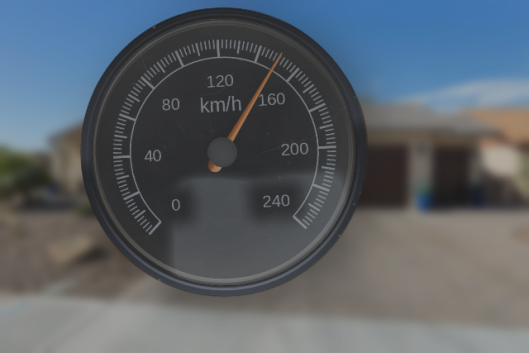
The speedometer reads km/h 150
